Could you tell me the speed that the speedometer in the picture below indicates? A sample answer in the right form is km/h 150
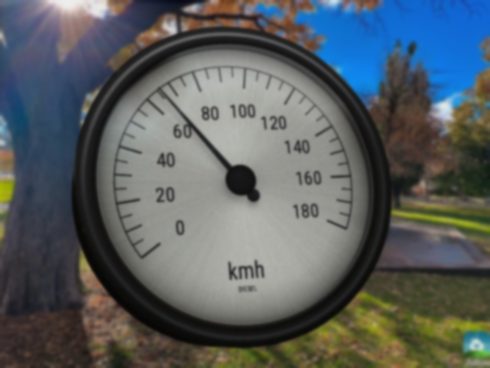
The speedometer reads km/h 65
